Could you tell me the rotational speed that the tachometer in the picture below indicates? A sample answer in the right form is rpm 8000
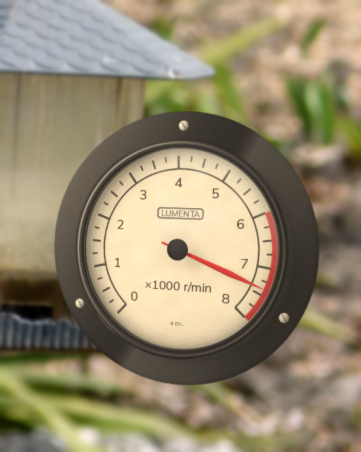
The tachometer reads rpm 7375
